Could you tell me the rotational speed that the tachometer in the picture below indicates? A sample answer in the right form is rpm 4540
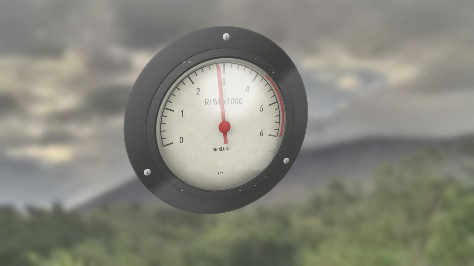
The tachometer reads rpm 2800
